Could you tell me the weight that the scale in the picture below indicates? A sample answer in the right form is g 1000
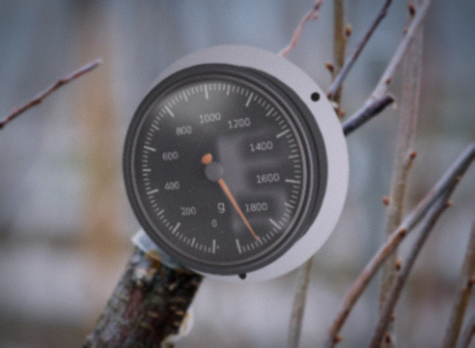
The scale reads g 1900
